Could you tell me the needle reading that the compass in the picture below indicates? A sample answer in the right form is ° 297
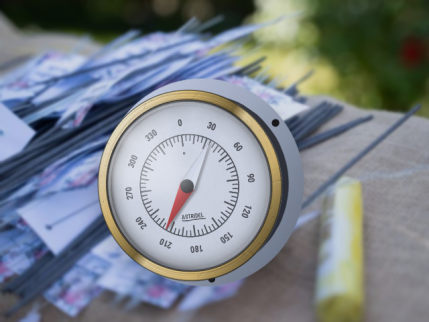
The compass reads ° 215
